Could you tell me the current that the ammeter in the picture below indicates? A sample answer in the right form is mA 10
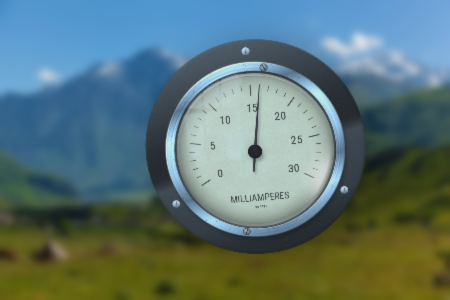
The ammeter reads mA 16
